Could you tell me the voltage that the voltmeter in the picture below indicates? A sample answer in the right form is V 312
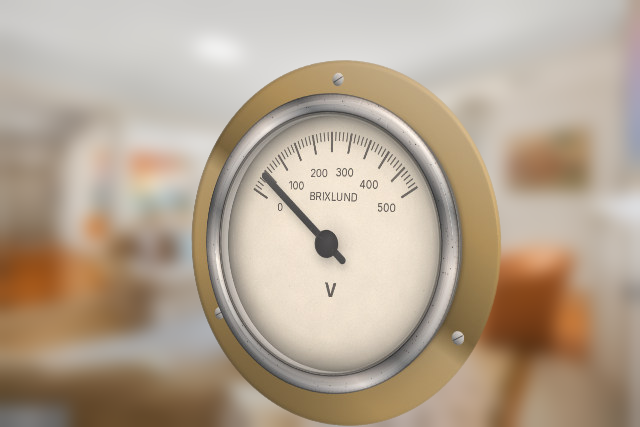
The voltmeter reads V 50
